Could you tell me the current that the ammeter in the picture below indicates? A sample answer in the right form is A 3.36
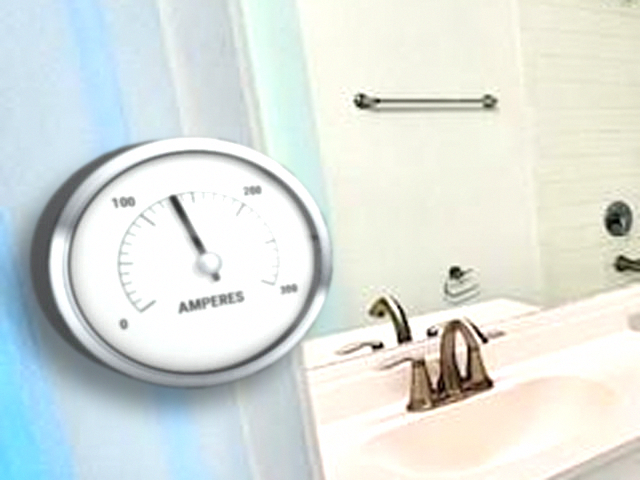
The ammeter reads A 130
